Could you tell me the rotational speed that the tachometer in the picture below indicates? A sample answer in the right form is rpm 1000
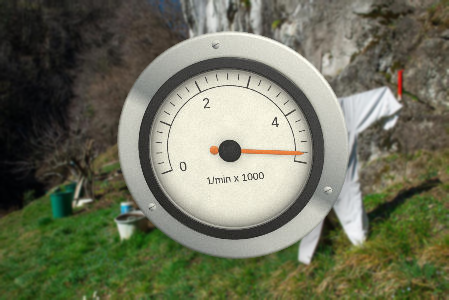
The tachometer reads rpm 4800
